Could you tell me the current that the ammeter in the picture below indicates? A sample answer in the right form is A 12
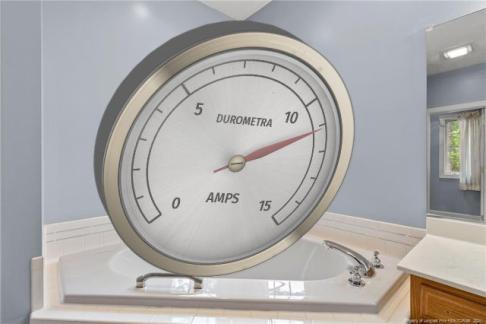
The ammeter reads A 11
